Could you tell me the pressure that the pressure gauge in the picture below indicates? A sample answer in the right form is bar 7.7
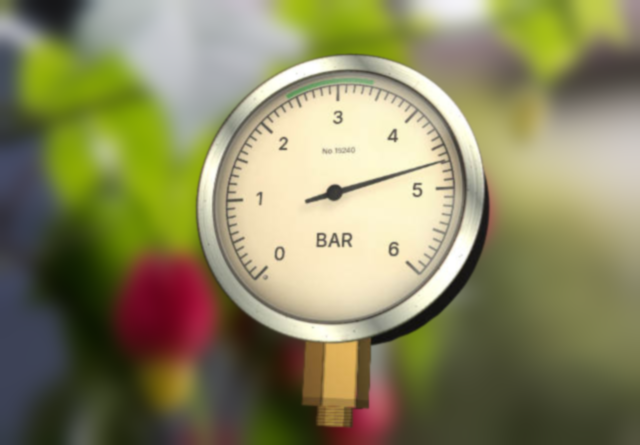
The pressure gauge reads bar 4.7
